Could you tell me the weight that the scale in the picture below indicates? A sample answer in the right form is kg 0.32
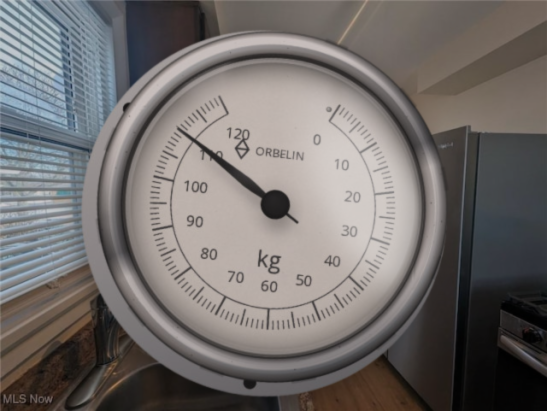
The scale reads kg 110
